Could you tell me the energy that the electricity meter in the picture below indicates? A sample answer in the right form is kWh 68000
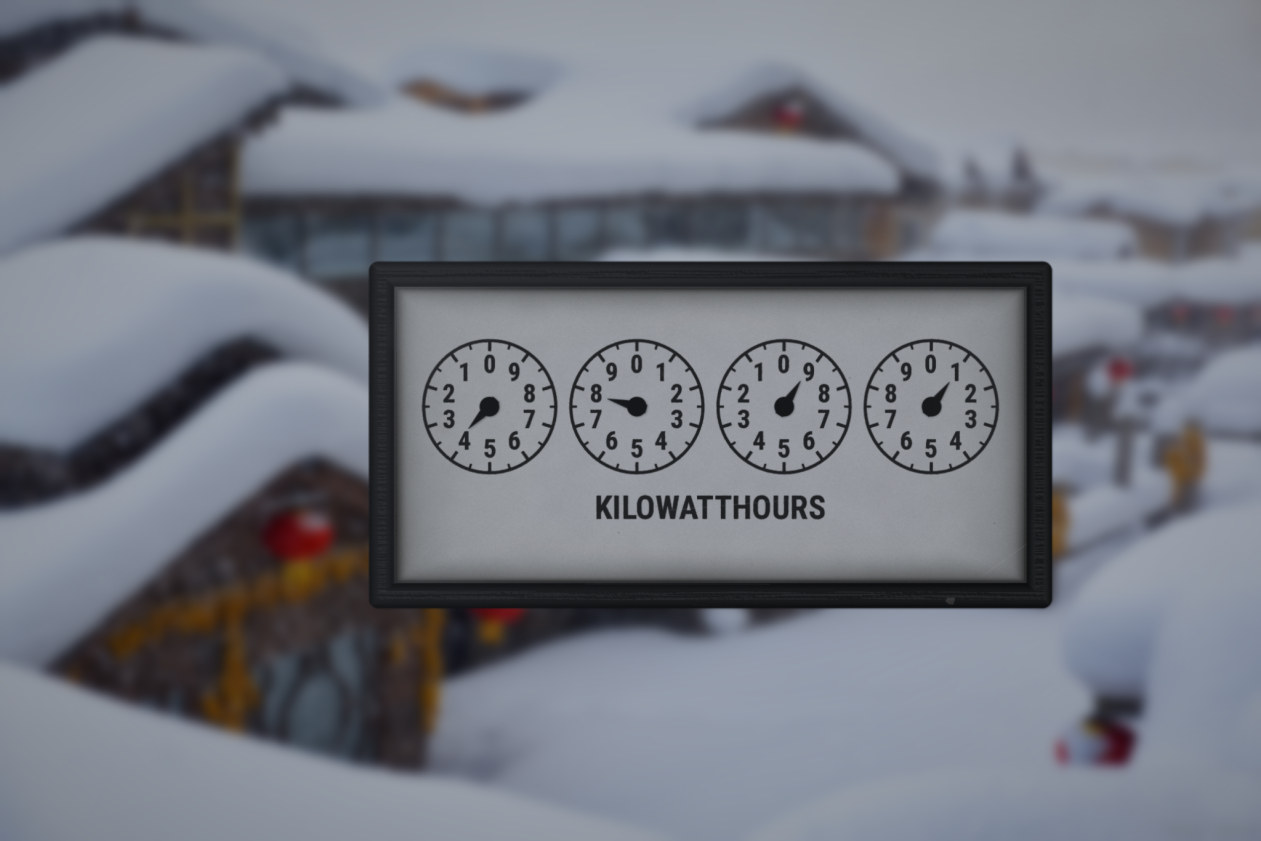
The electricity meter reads kWh 3791
